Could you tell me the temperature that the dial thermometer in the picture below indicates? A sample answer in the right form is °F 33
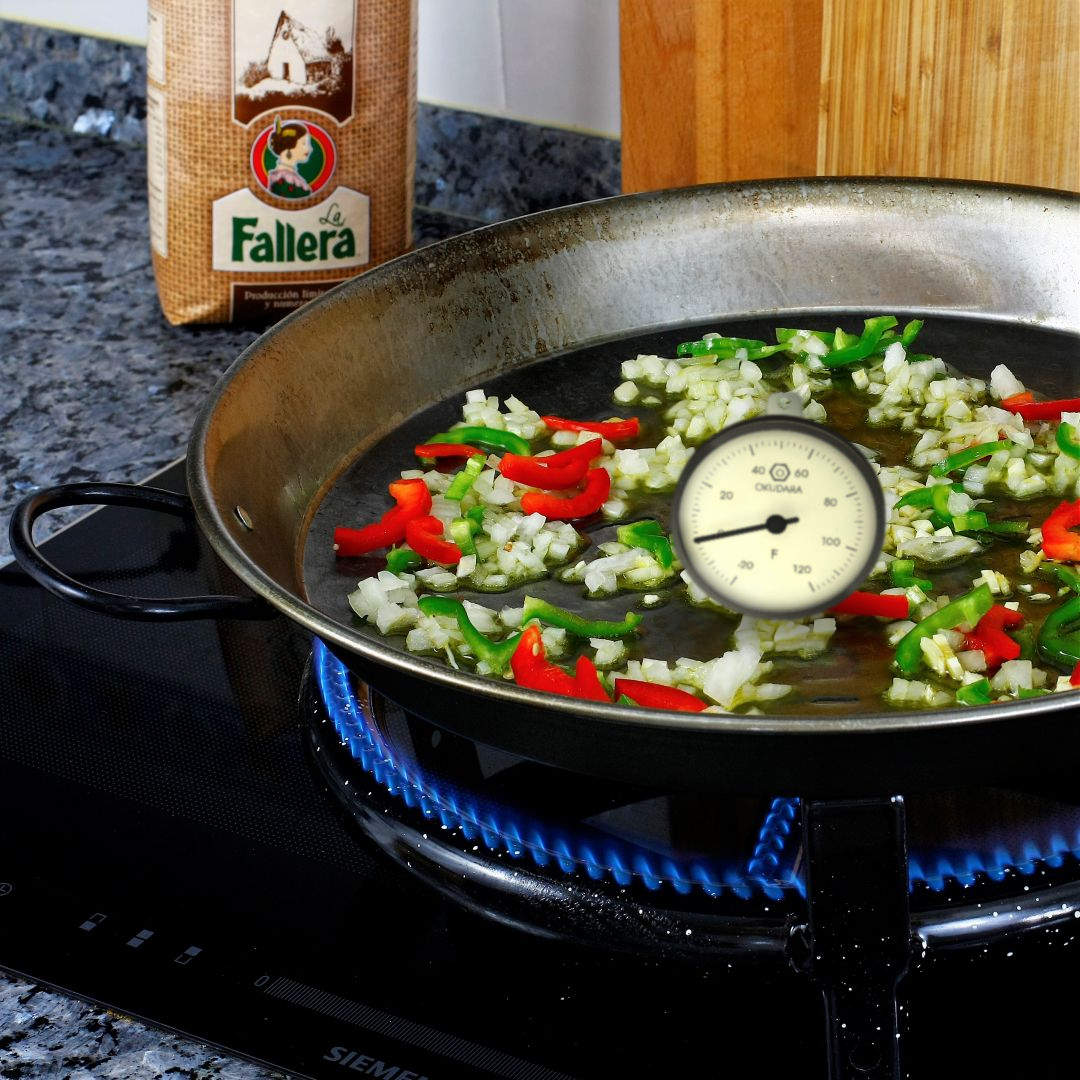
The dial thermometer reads °F 0
